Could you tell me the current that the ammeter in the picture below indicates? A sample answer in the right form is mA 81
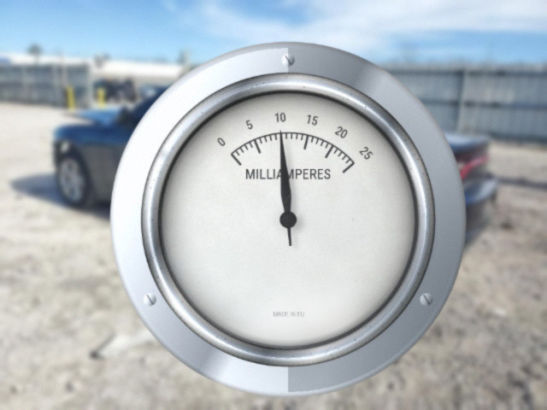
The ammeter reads mA 10
